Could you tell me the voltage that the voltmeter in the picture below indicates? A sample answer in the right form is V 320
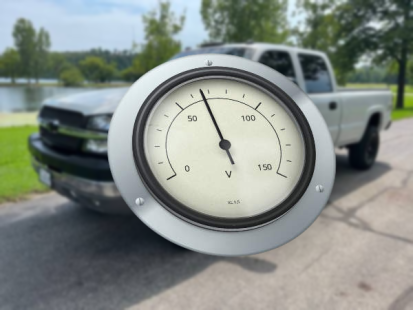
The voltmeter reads V 65
